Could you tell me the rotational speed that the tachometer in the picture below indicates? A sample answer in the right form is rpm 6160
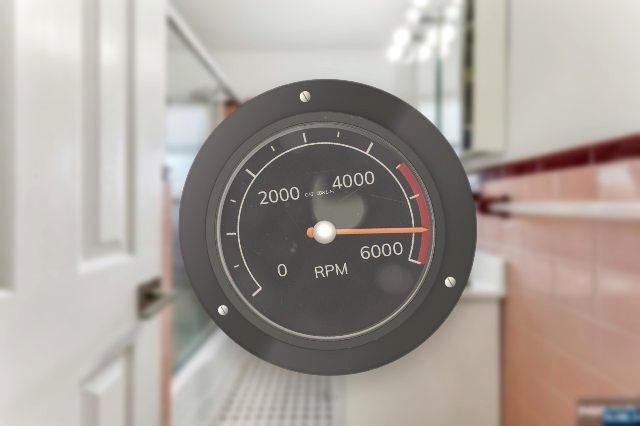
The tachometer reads rpm 5500
